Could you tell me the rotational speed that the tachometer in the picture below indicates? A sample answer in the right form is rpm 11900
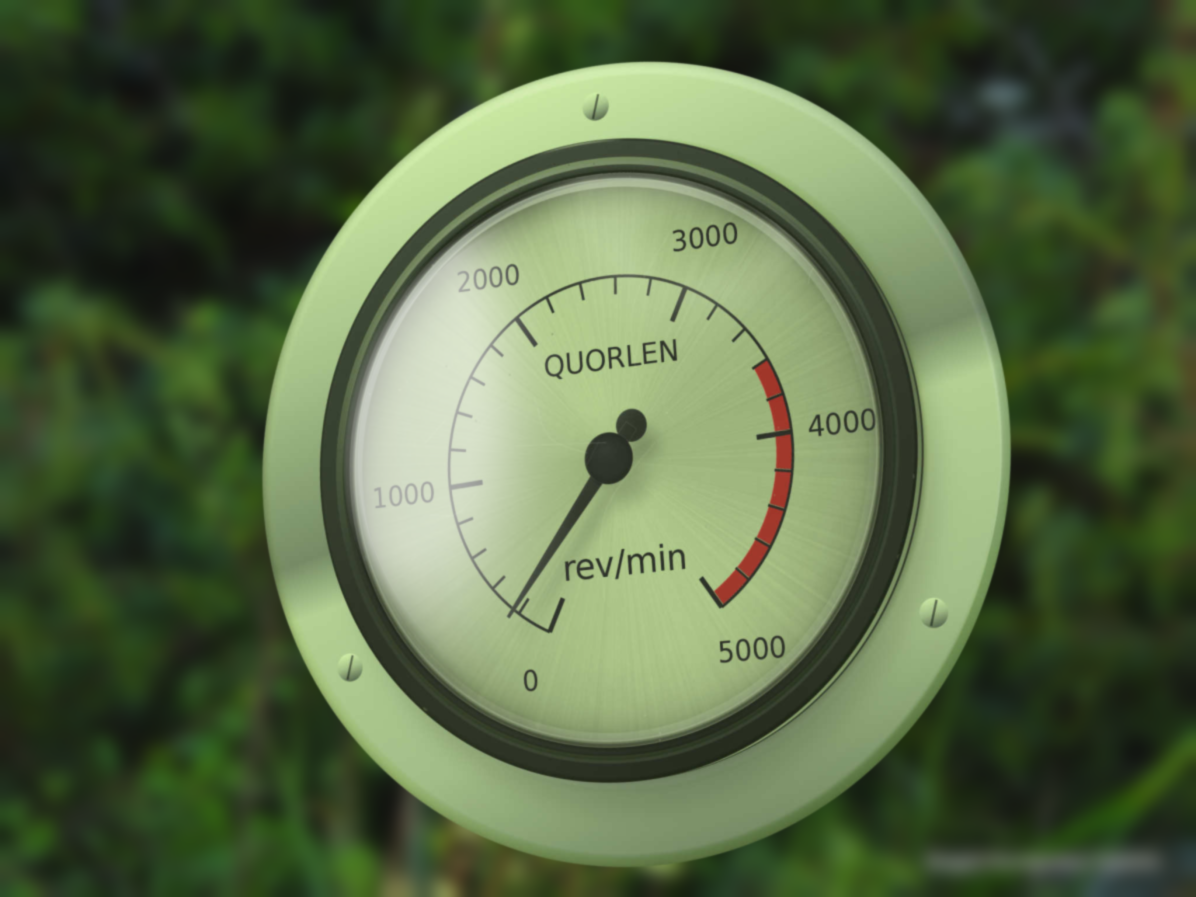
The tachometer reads rpm 200
